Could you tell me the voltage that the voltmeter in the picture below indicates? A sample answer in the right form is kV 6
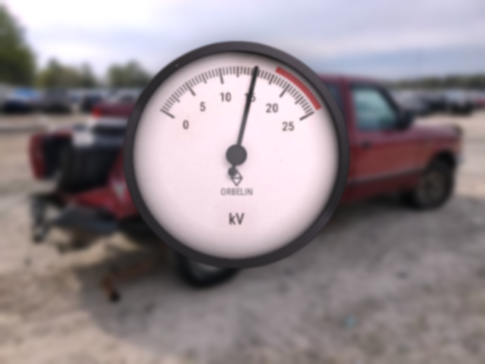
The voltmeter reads kV 15
